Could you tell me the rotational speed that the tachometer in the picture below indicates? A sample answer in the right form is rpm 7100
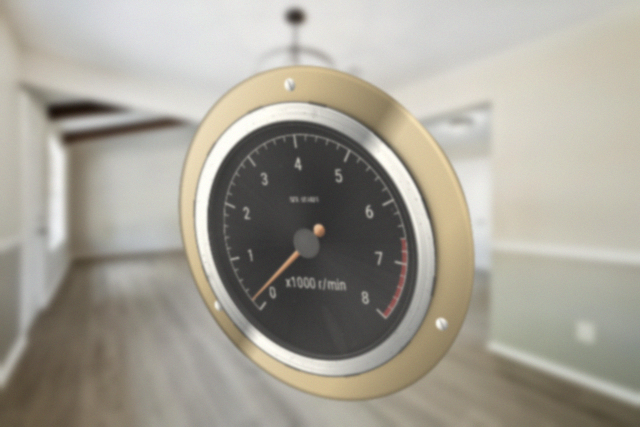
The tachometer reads rpm 200
